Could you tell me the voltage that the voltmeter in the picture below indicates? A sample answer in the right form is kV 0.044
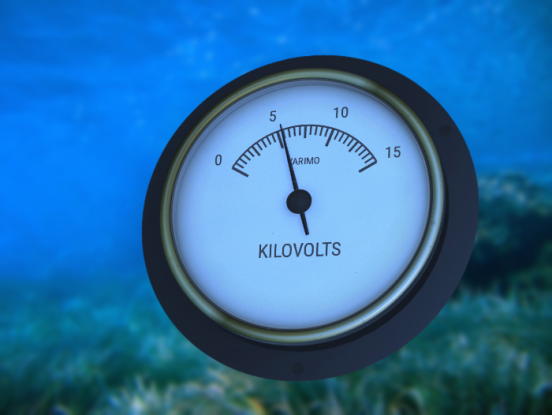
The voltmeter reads kV 5.5
